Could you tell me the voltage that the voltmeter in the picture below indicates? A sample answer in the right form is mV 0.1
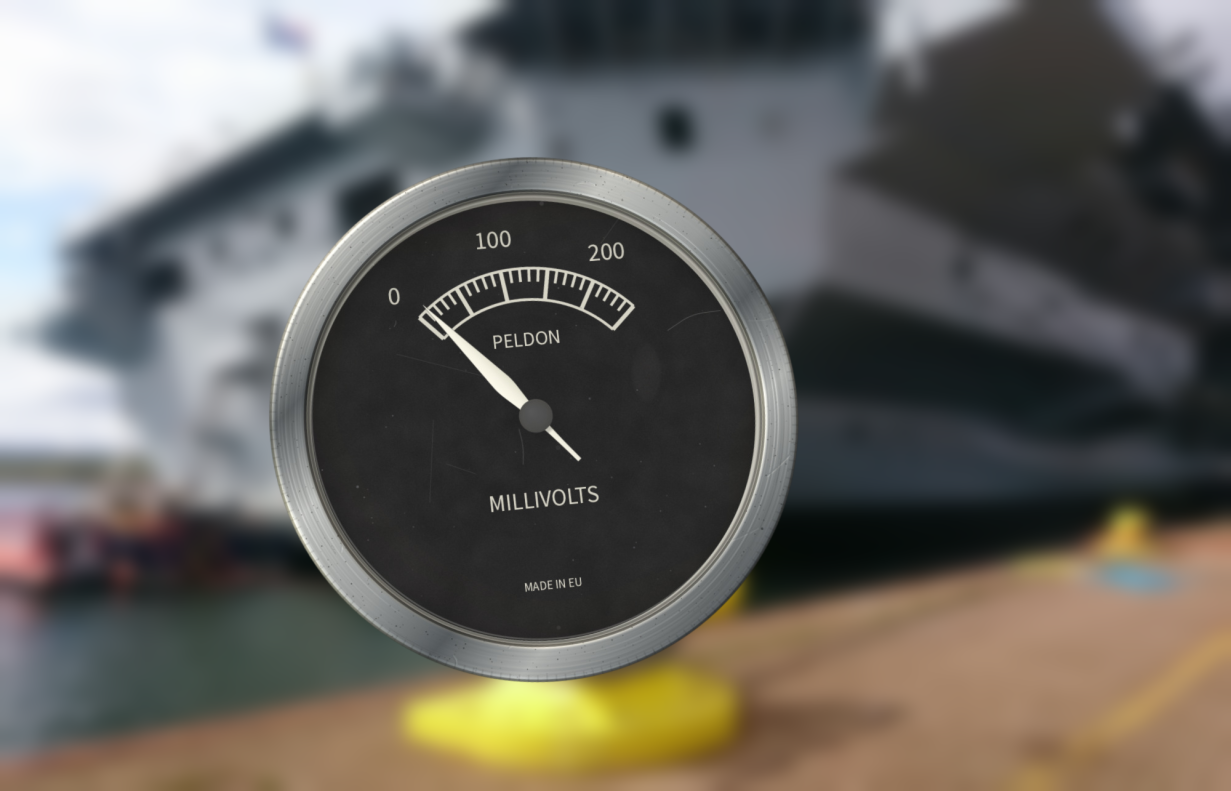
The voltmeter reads mV 10
